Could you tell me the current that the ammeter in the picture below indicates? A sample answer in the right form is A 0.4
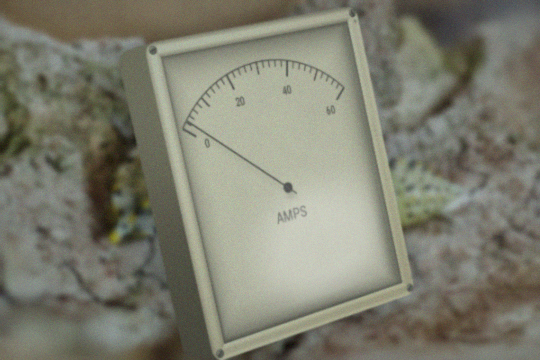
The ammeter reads A 2
